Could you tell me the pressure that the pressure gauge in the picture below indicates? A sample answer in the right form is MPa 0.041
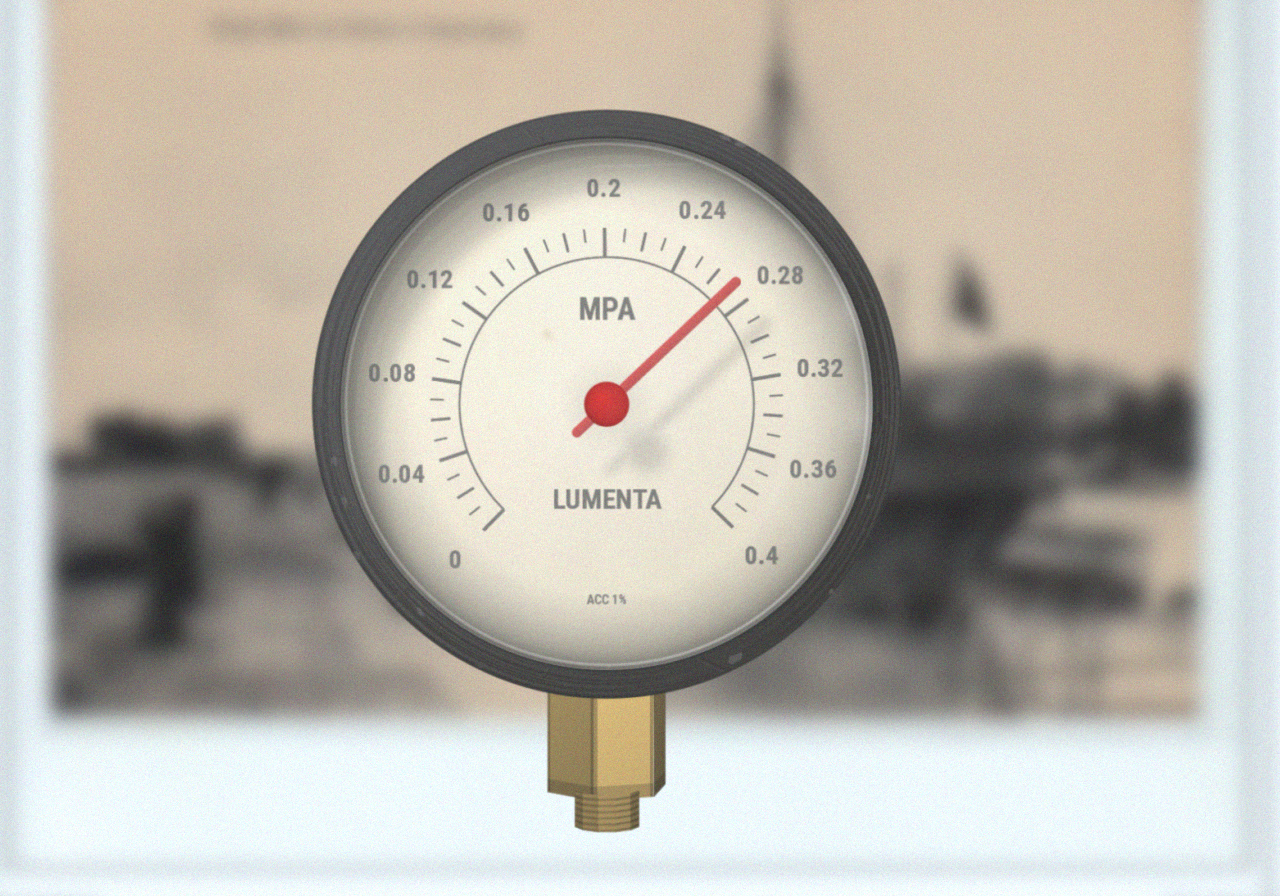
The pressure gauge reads MPa 0.27
